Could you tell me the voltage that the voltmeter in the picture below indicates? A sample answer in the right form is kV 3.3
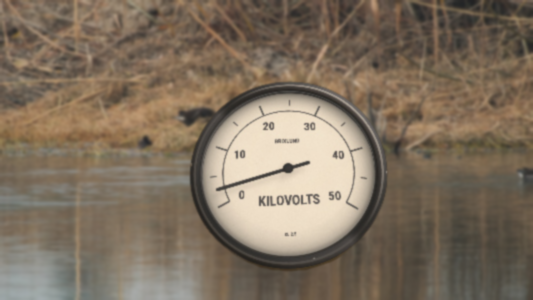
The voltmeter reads kV 2.5
